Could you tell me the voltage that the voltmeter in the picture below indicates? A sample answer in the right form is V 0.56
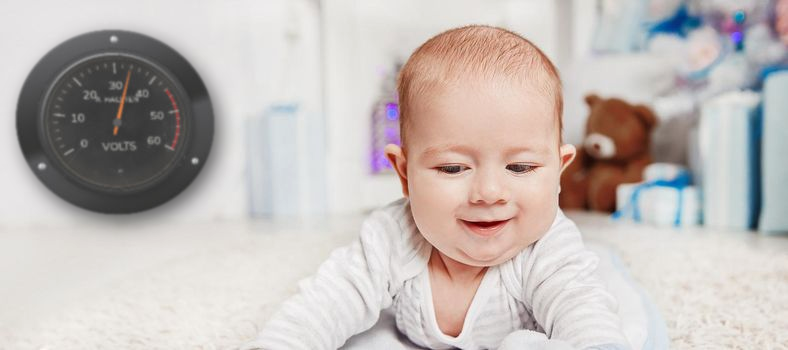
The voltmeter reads V 34
